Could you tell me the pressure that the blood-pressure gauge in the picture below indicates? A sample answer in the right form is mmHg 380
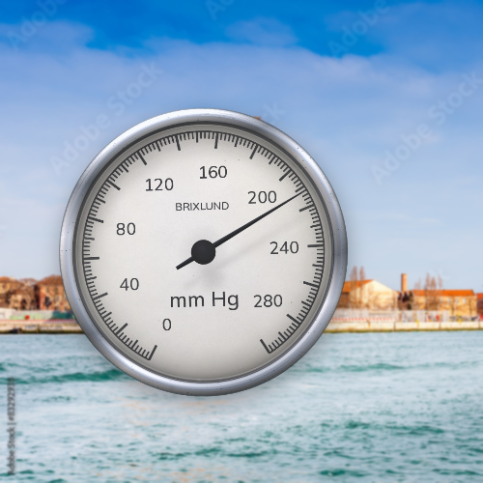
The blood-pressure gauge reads mmHg 212
